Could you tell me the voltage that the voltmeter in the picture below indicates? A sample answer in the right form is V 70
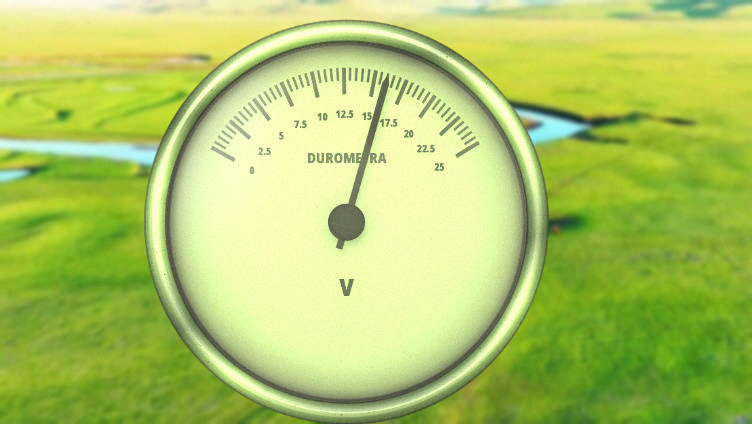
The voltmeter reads V 16
